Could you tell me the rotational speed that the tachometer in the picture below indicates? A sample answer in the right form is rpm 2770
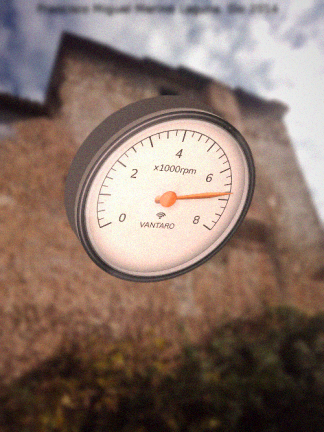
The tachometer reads rpm 6750
